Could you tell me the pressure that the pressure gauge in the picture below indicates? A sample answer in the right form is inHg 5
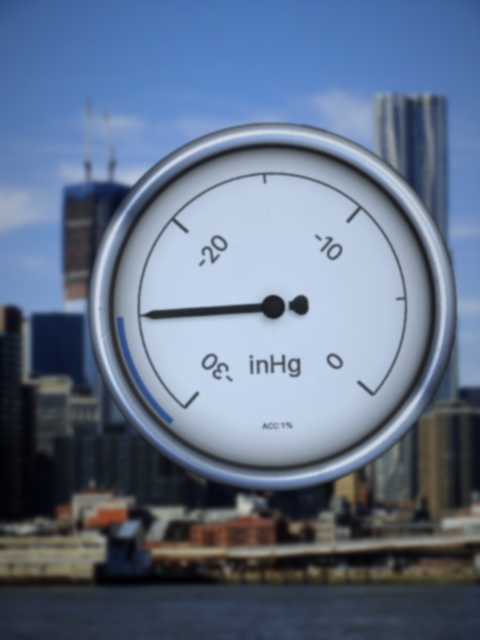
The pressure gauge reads inHg -25
